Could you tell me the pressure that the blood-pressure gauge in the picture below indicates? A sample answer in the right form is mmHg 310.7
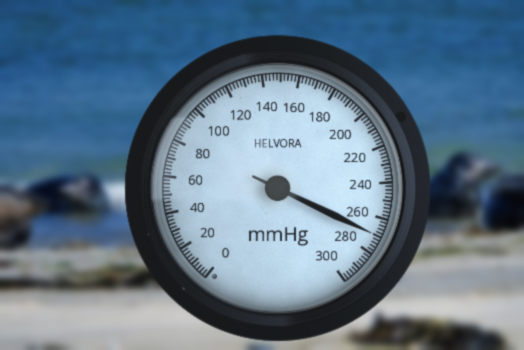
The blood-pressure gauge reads mmHg 270
